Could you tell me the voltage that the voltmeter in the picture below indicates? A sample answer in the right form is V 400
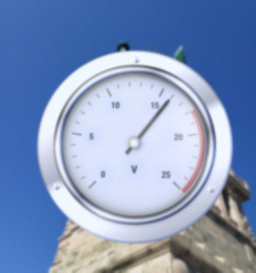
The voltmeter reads V 16
